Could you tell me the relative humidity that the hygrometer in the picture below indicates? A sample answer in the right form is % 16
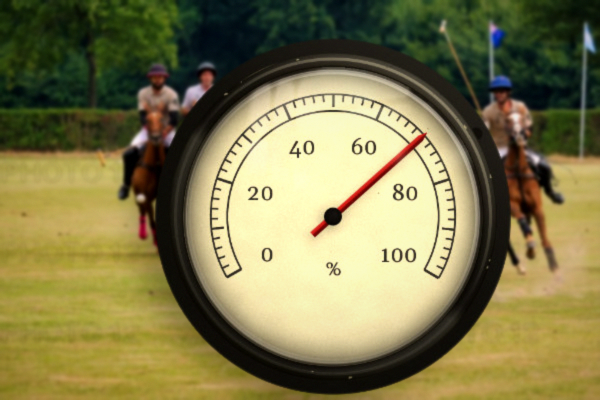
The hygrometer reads % 70
